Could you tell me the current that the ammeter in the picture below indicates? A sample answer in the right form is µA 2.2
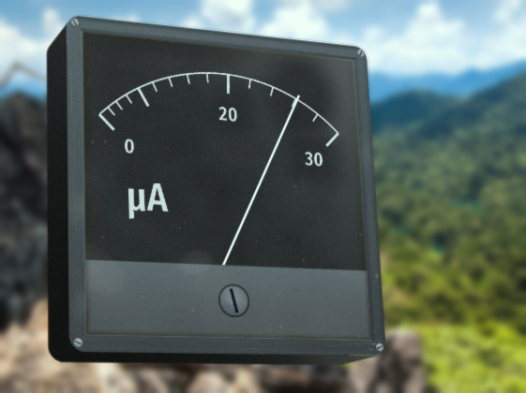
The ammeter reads µA 26
